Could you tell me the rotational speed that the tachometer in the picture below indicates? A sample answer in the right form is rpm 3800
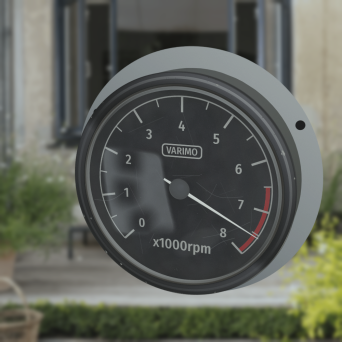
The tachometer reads rpm 7500
